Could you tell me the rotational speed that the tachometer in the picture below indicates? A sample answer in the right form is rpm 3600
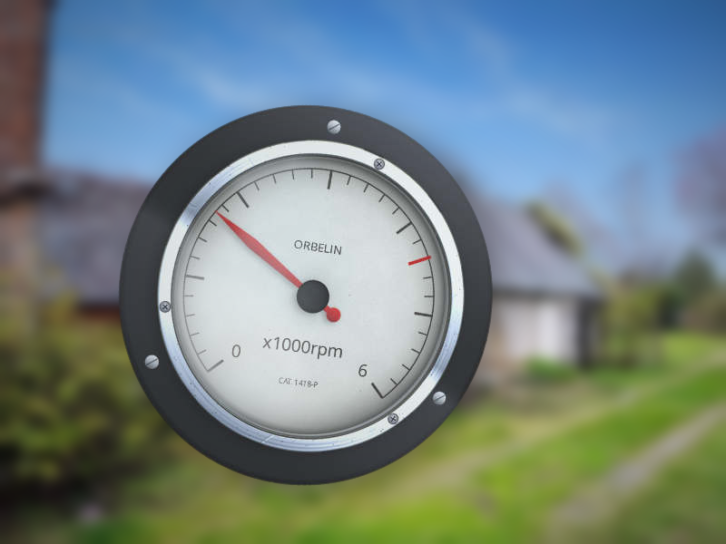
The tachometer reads rpm 1700
